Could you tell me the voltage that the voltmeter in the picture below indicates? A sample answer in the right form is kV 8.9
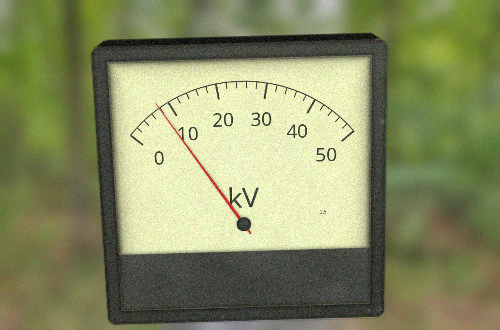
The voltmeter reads kV 8
